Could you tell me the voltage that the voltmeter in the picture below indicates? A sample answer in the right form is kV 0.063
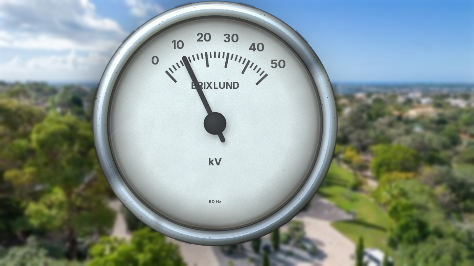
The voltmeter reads kV 10
